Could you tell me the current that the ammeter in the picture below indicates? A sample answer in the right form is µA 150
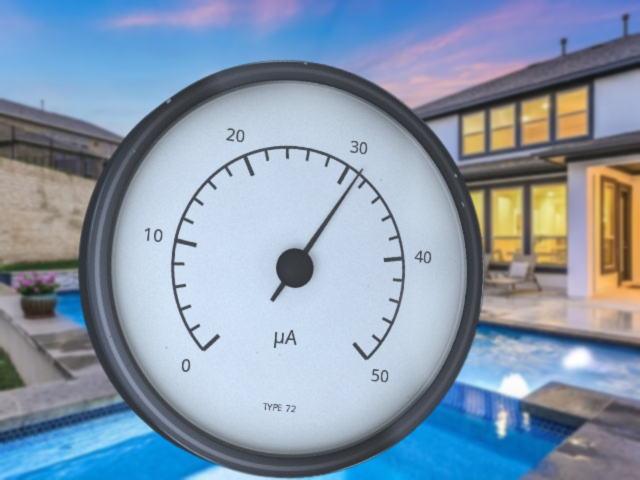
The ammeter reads µA 31
